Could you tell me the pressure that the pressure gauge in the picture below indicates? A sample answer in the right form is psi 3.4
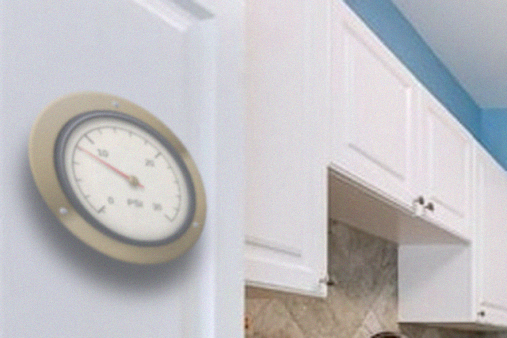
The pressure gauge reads psi 8
